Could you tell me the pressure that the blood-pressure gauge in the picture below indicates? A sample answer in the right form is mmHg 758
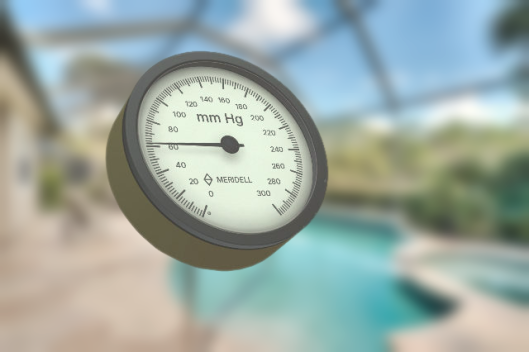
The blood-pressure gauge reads mmHg 60
